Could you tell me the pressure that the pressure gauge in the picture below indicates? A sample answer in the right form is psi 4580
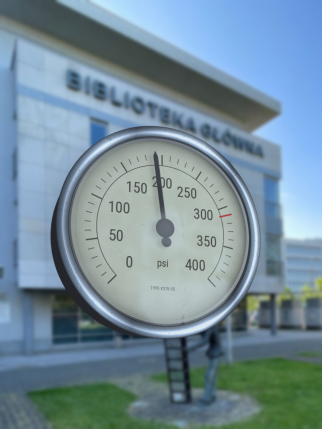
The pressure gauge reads psi 190
